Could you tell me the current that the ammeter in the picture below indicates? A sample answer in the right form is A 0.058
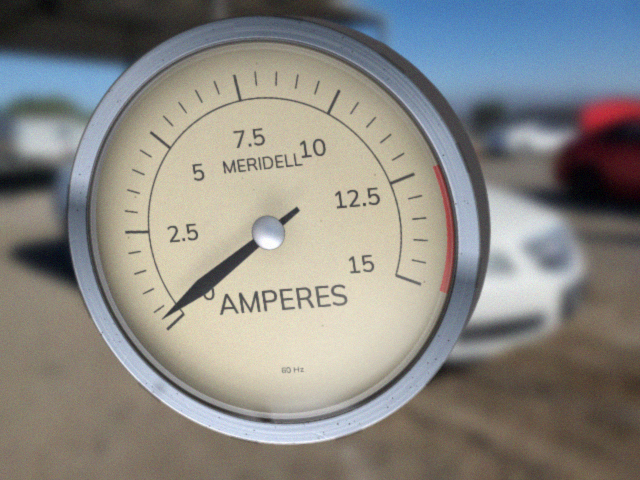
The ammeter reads A 0.25
